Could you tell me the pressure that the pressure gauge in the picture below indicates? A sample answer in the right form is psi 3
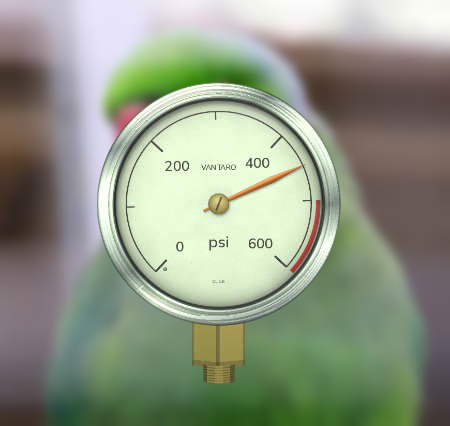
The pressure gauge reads psi 450
